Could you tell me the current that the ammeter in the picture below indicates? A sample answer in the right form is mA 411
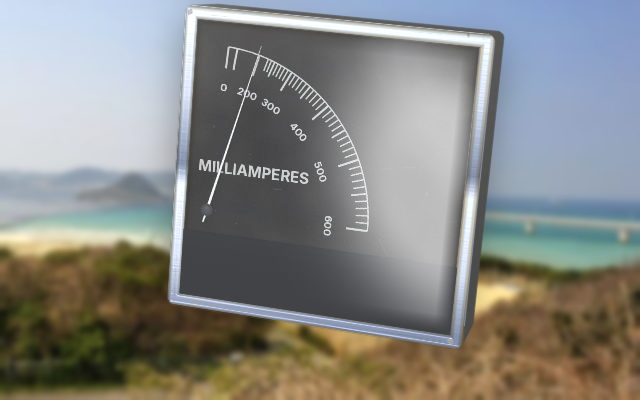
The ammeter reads mA 200
